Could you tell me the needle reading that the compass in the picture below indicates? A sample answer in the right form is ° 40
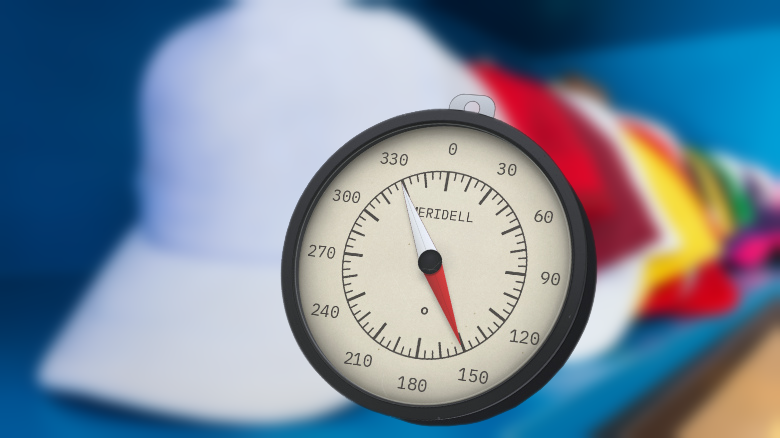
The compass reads ° 150
